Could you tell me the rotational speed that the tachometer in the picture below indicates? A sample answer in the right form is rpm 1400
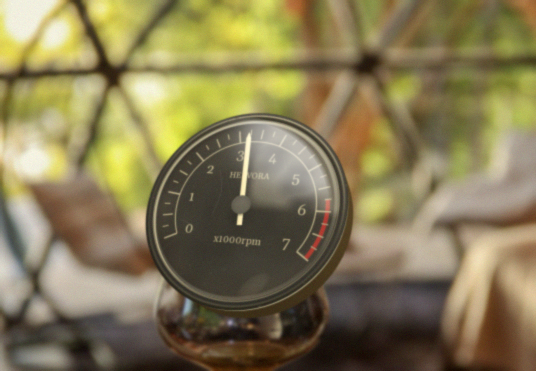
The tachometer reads rpm 3250
